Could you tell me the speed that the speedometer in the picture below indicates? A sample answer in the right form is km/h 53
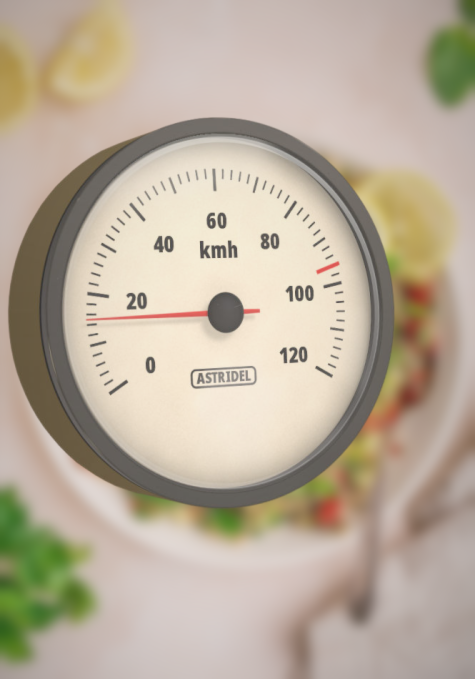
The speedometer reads km/h 15
